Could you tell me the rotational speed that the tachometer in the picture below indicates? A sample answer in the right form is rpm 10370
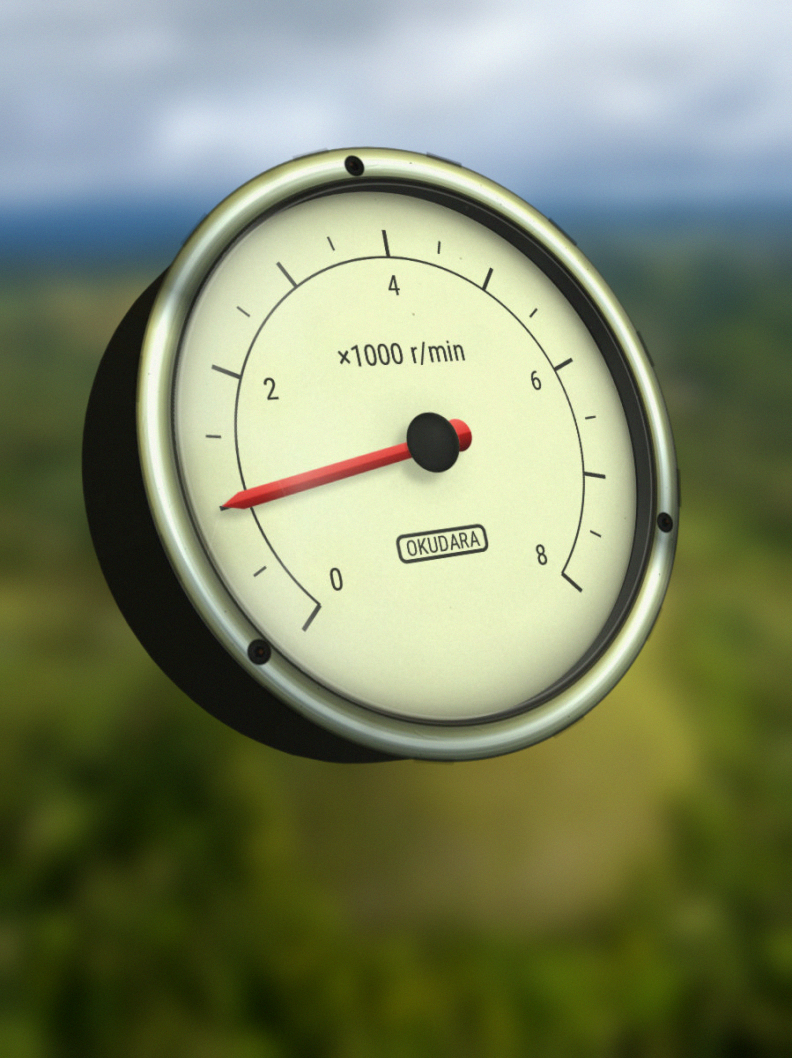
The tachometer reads rpm 1000
